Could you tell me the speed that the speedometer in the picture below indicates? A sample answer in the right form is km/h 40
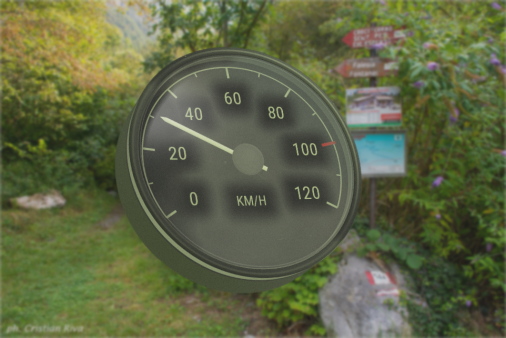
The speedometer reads km/h 30
